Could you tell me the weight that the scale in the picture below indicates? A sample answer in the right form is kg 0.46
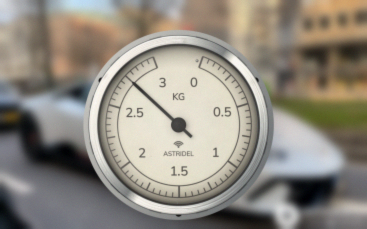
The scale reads kg 2.75
